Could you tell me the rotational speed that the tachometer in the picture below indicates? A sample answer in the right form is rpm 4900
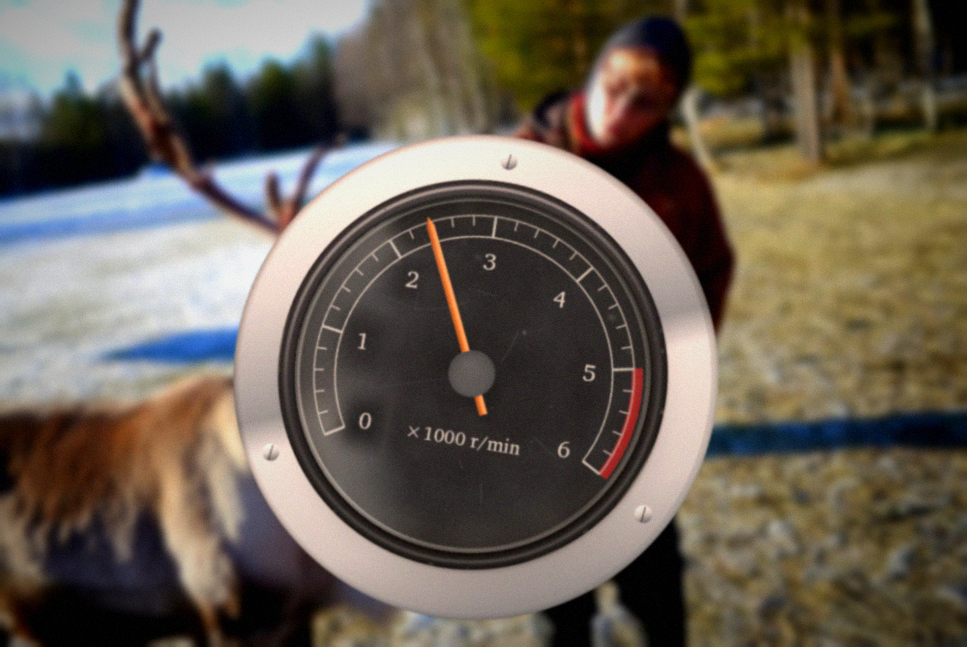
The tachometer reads rpm 2400
